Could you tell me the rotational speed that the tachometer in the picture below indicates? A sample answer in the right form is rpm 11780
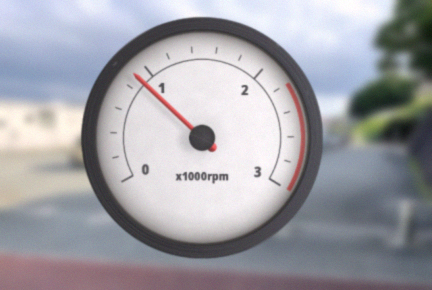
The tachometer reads rpm 900
